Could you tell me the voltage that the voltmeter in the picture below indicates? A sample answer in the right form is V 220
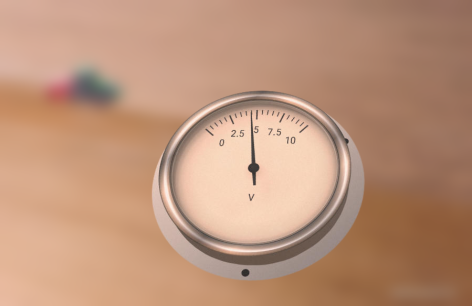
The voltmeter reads V 4.5
